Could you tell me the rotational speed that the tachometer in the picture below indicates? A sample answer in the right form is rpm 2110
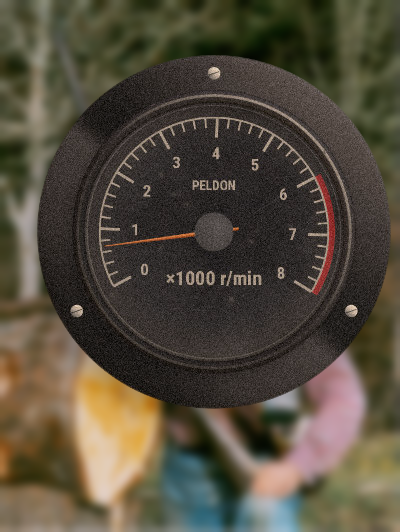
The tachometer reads rpm 700
